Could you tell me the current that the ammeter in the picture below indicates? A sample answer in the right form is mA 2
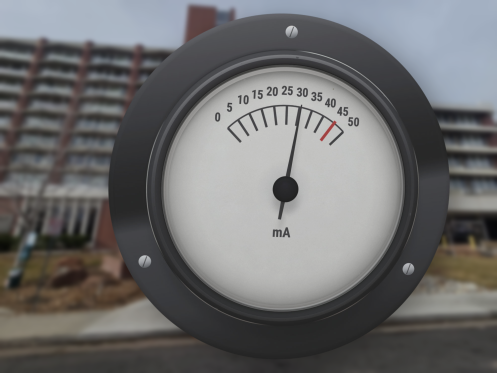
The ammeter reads mA 30
